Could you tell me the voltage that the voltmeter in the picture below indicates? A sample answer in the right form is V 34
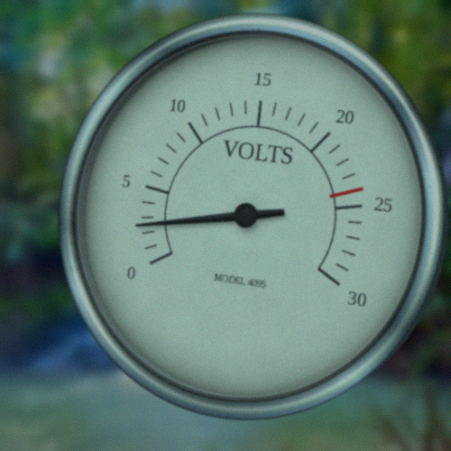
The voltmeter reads V 2.5
